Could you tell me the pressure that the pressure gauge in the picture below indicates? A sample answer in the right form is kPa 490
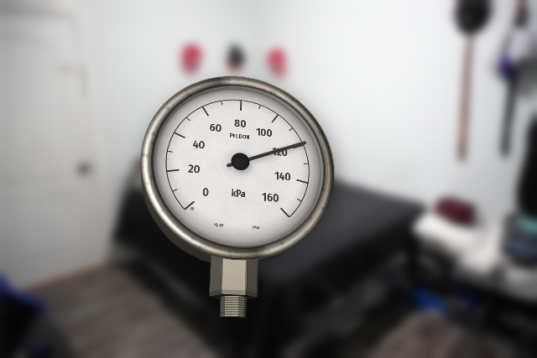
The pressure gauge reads kPa 120
